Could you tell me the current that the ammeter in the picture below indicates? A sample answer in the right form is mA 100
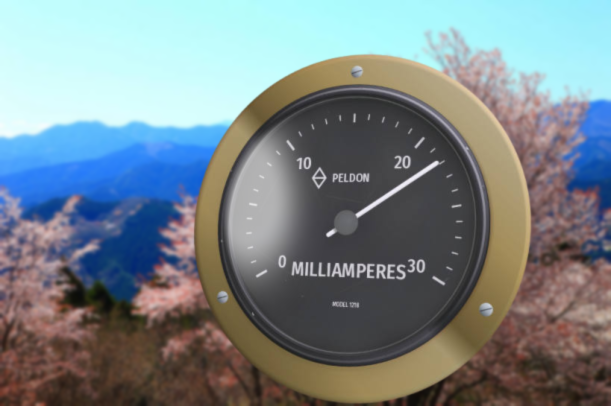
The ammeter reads mA 22
